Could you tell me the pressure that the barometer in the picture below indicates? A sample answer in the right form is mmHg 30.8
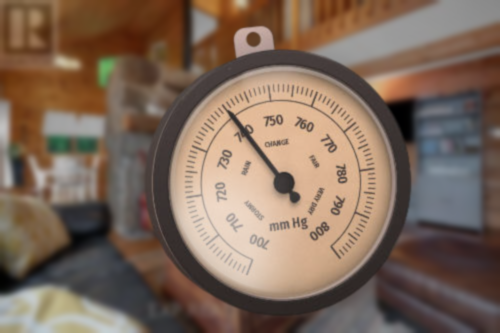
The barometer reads mmHg 740
